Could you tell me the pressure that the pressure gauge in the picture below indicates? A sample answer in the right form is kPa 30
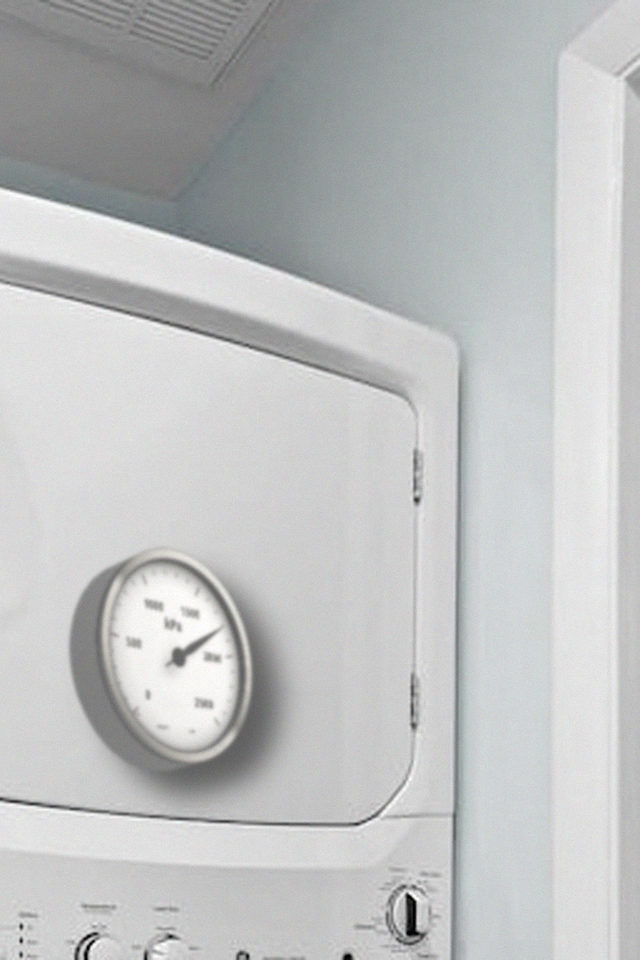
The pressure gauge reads kPa 1800
